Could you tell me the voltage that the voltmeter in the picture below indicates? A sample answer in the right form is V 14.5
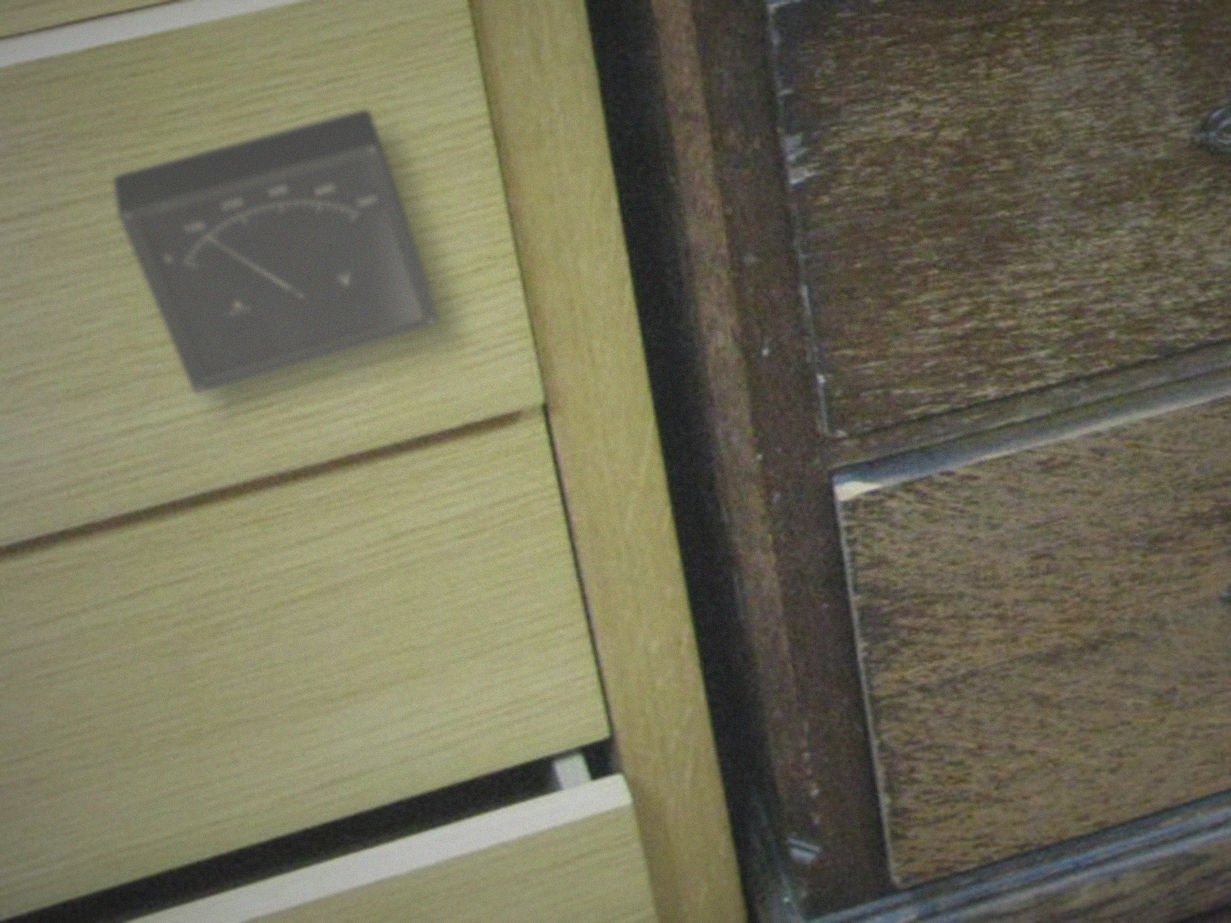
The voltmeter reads V 100
